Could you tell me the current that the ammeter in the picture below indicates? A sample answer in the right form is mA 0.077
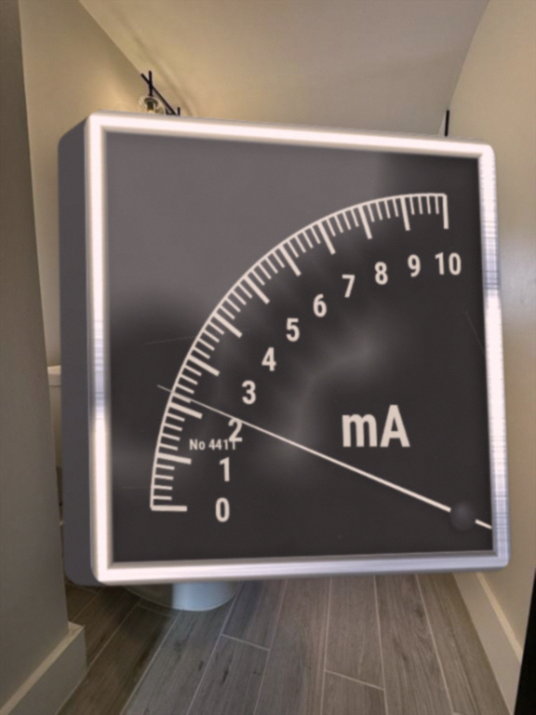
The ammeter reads mA 2.2
